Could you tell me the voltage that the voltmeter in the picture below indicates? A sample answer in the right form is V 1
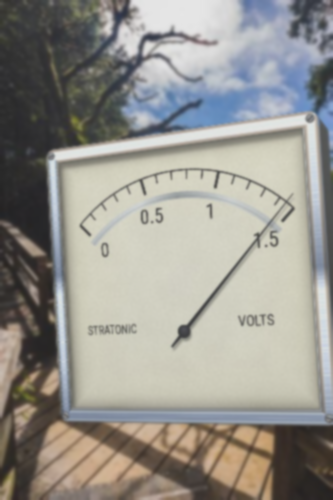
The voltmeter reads V 1.45
